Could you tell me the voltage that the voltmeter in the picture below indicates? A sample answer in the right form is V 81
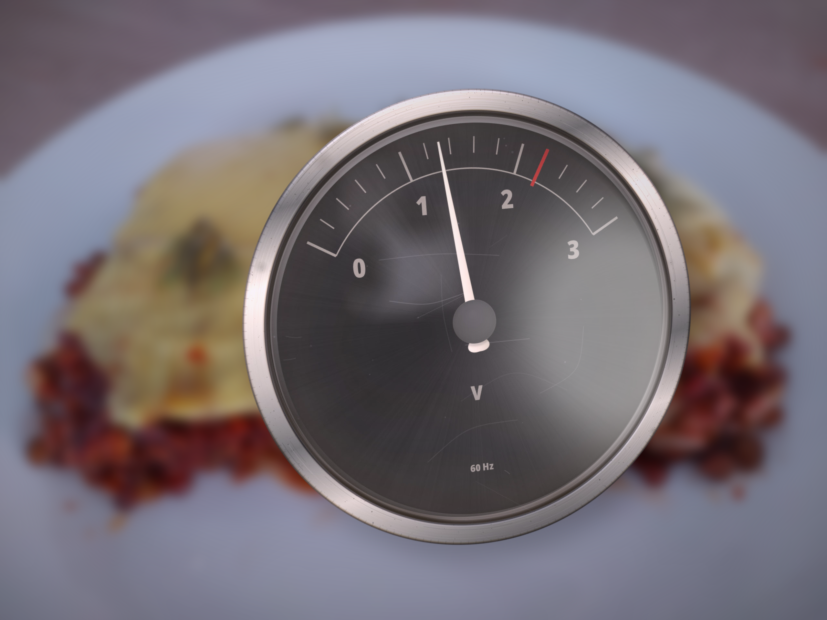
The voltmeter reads V 1.3
